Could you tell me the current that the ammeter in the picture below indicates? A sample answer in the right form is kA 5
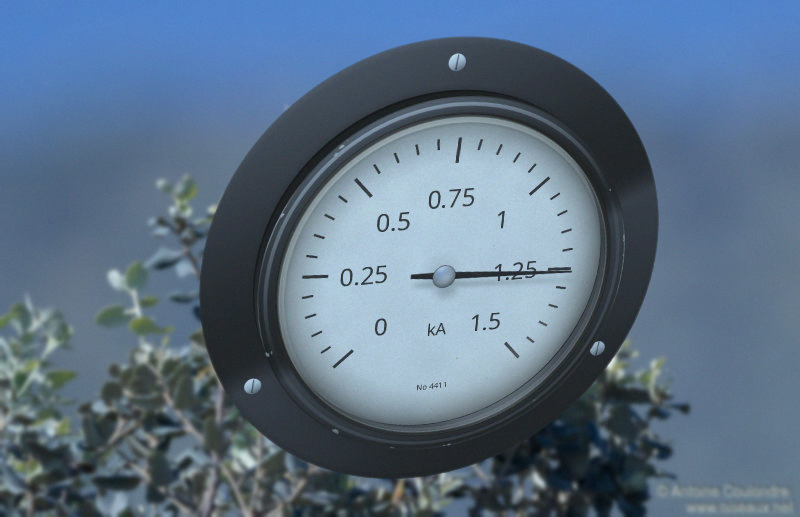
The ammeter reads kA 1.25
